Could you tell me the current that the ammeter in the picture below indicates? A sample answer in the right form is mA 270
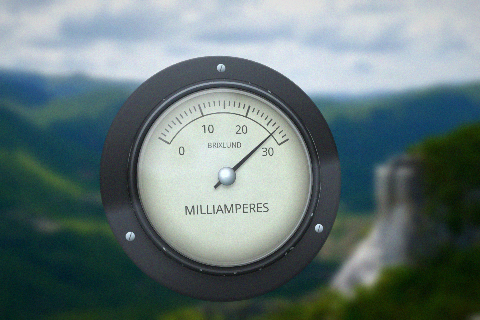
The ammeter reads mA 27
